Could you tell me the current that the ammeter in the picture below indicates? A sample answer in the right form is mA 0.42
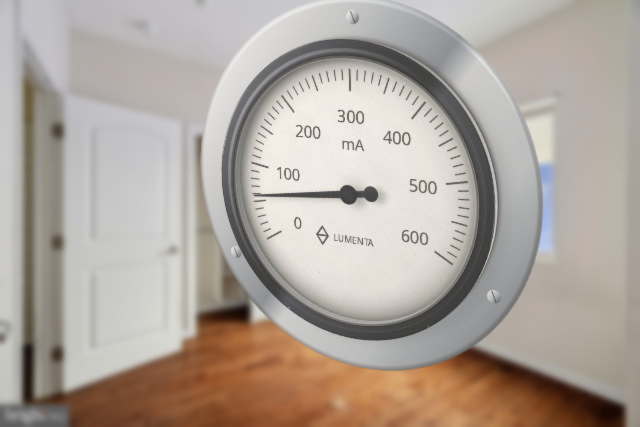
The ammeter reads mA 60
